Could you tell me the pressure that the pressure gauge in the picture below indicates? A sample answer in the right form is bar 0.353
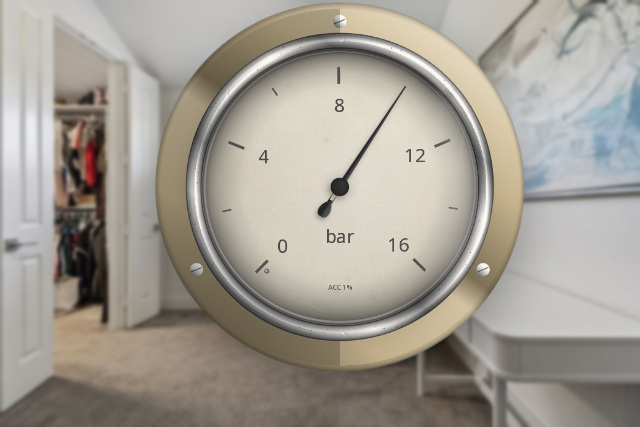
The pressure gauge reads bar 10
